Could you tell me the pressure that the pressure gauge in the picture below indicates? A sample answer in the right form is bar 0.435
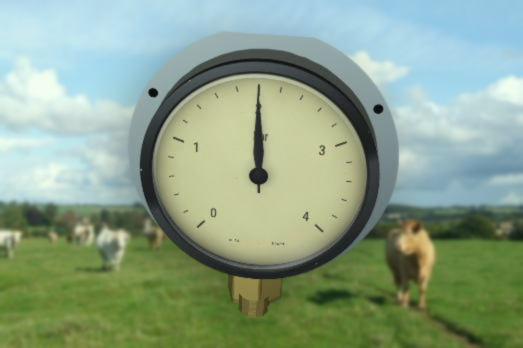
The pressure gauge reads bar 2
